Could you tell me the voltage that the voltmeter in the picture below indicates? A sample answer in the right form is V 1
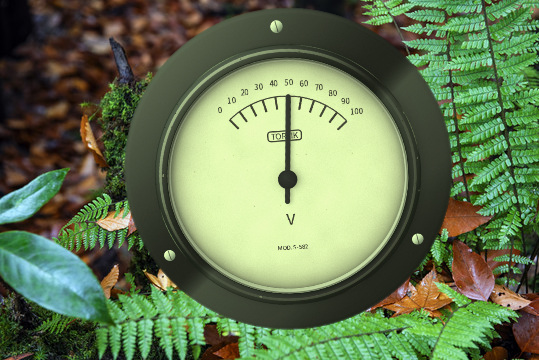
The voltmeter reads V 50
